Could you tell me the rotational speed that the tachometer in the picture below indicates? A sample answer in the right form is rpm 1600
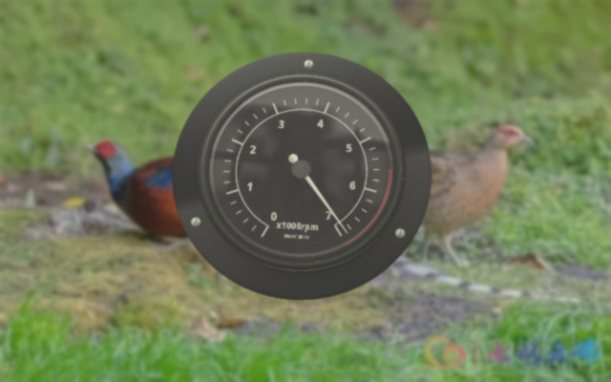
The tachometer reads rpm 6900
